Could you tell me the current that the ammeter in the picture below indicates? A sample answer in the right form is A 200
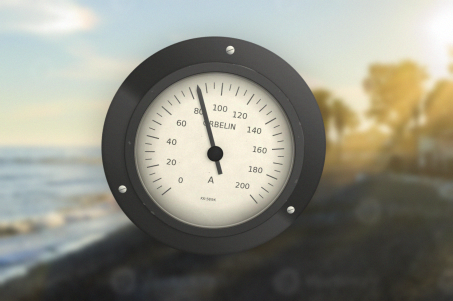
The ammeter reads A 85
